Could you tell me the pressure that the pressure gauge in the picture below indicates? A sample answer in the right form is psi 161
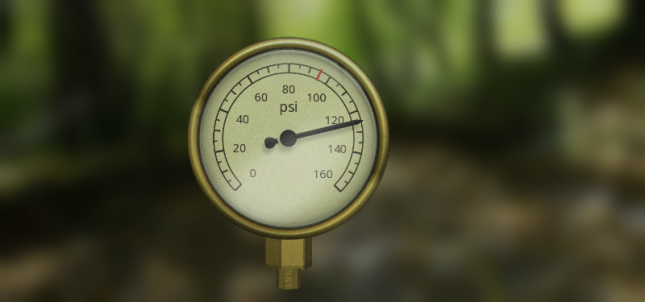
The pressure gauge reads psi 125
